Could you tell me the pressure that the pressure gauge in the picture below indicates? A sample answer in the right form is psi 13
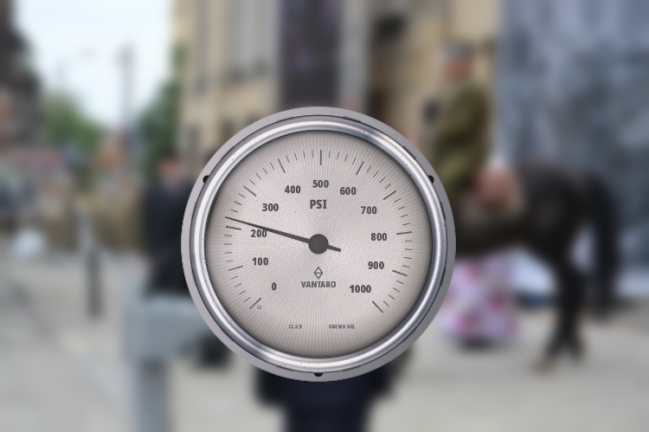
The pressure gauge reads psi 220
